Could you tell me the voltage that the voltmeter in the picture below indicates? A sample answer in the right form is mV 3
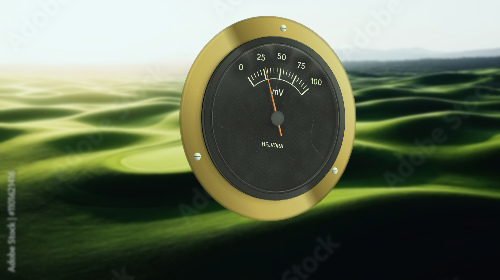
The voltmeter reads mV 25
